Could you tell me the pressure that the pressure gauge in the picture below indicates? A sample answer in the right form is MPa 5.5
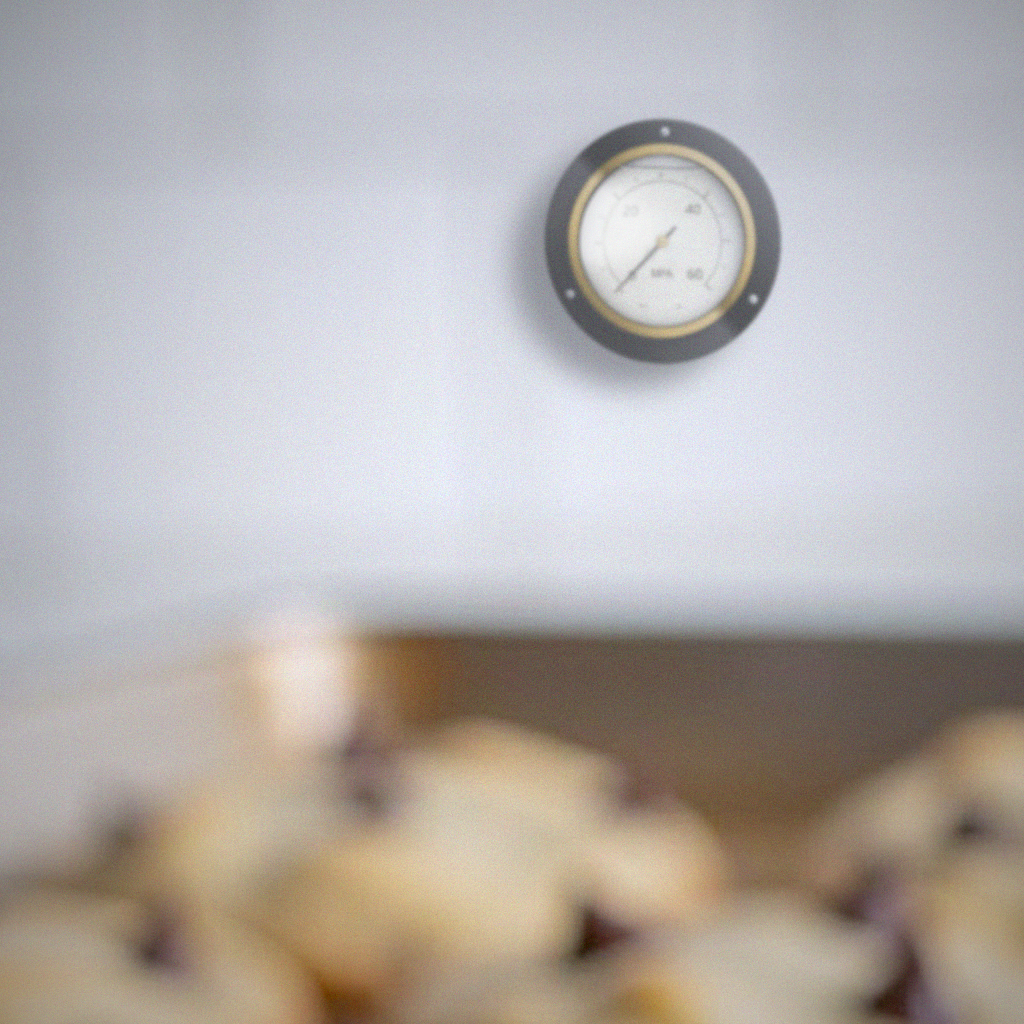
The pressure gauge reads MPa 0
